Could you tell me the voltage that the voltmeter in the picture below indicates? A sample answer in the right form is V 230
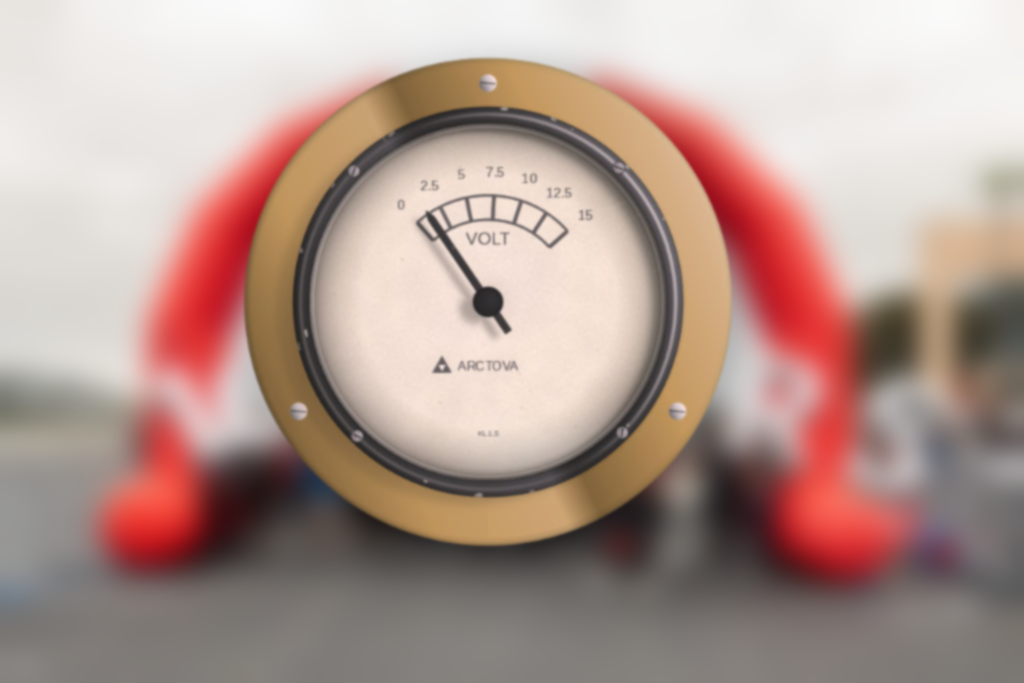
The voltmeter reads V 1.25
